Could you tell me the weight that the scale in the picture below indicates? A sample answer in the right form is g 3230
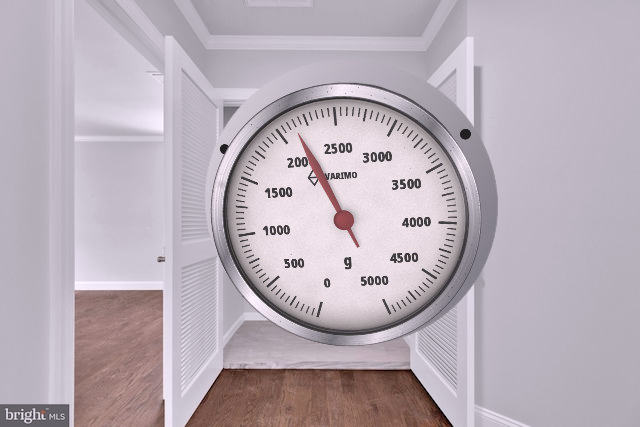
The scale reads g 2150
